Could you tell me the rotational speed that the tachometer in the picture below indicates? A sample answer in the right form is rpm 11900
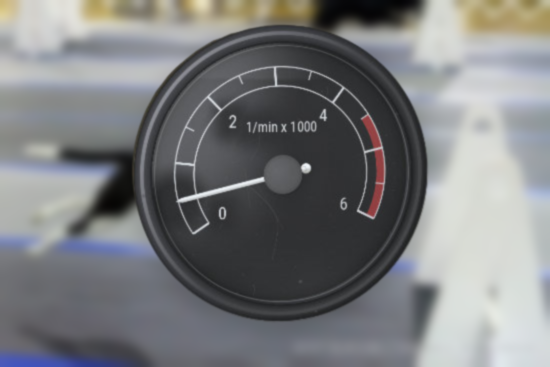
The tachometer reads rpm 500
